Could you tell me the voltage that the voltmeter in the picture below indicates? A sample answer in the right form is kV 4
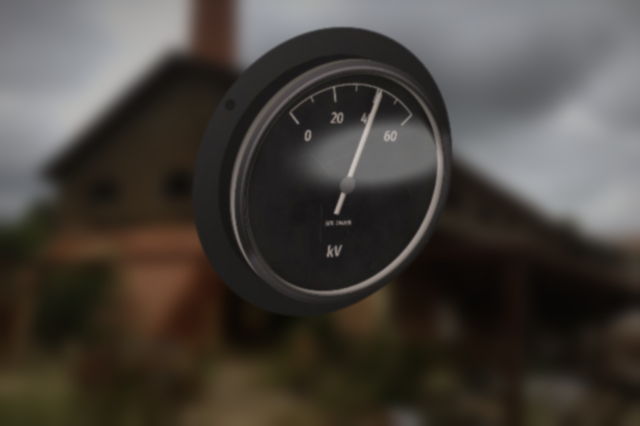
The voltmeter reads kV 40
